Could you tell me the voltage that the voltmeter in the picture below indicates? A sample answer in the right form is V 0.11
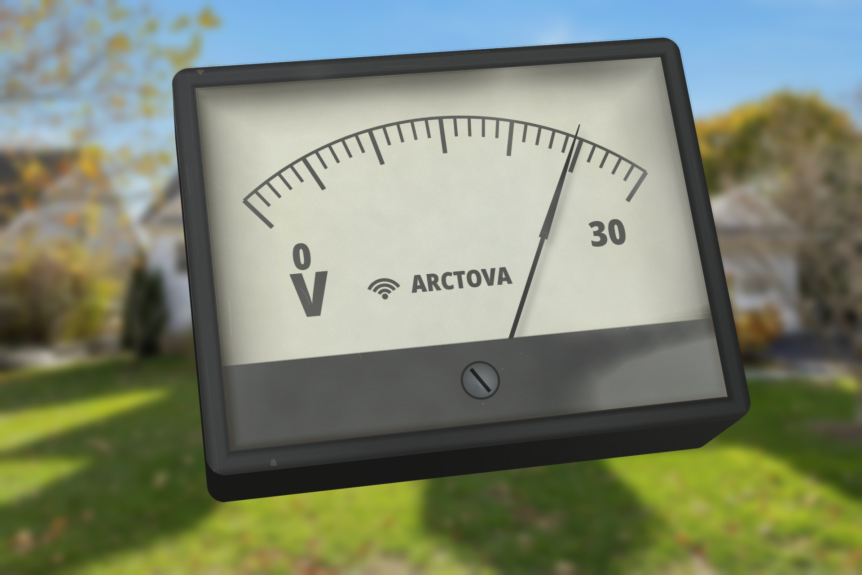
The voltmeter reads V 24.5
